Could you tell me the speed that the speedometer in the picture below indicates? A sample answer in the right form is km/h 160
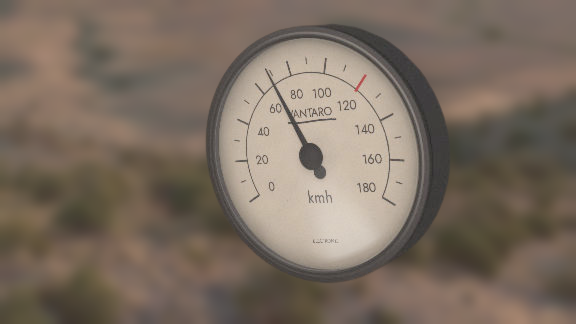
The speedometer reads km/h 70
